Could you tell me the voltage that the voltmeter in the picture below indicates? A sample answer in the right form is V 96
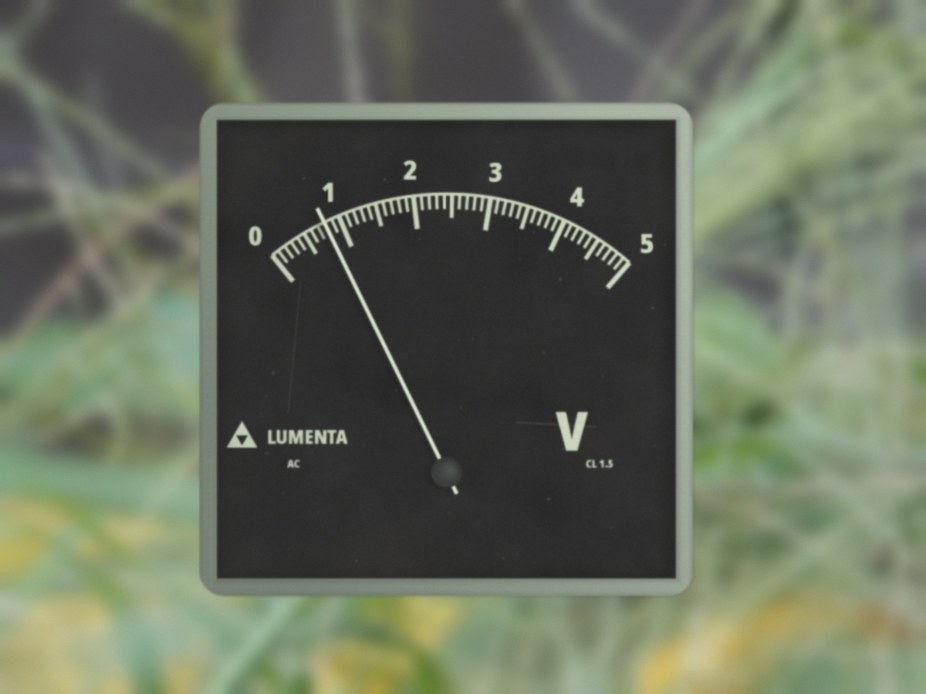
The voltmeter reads V 0.8
